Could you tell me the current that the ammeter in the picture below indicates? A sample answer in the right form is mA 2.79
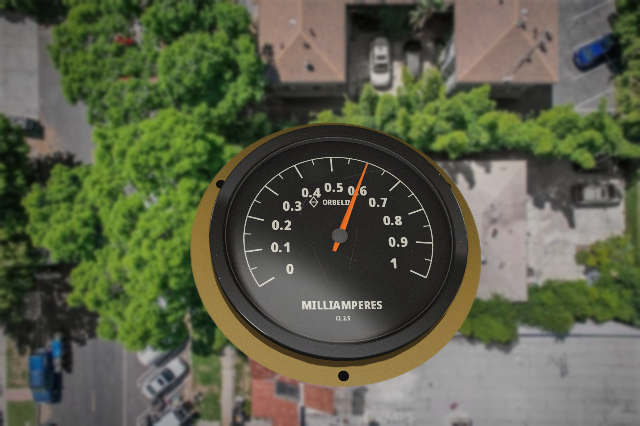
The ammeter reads mA 0.6
